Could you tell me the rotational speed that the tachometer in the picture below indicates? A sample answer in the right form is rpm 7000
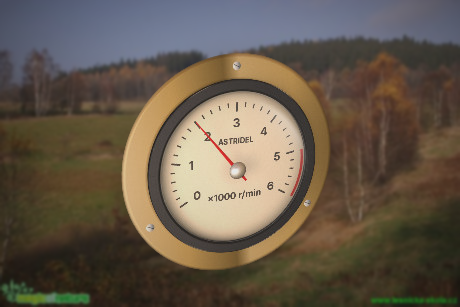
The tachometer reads rpm 2000
